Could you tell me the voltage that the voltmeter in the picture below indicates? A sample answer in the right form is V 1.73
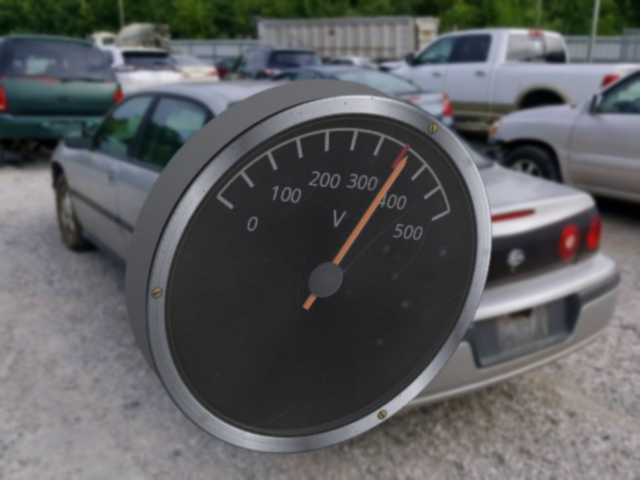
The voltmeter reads V 350
